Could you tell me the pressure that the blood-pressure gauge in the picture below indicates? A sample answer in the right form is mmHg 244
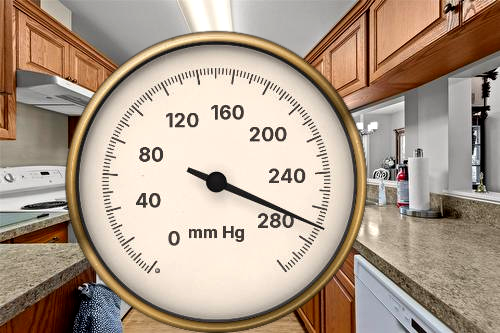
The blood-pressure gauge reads mmHg 270
